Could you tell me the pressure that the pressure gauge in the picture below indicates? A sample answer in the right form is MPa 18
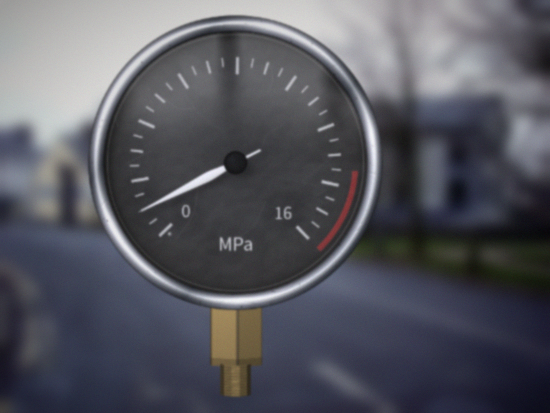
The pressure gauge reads MPa 1
